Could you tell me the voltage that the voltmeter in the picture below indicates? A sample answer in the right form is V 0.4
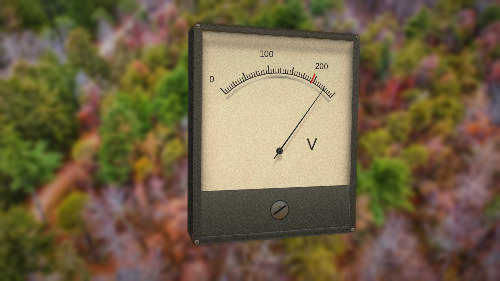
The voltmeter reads V 225
